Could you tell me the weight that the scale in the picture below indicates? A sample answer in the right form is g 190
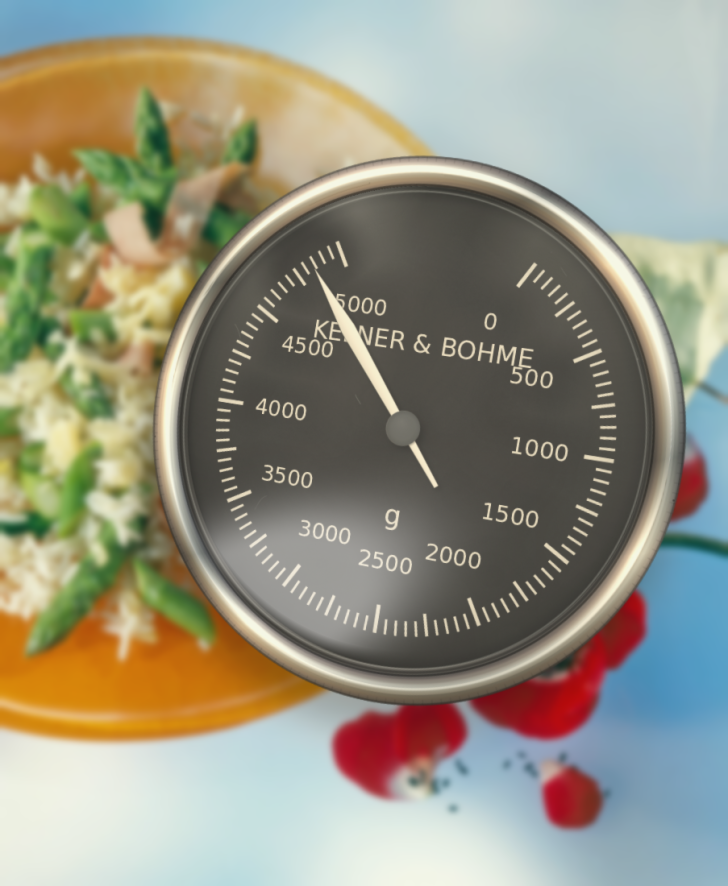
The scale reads g 4850
